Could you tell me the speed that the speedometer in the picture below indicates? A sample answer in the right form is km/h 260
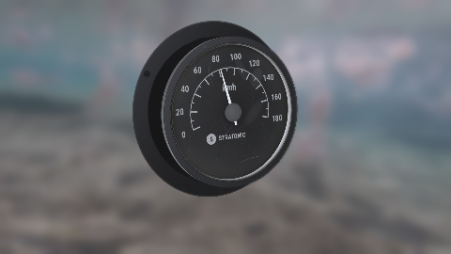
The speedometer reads km/h 80
